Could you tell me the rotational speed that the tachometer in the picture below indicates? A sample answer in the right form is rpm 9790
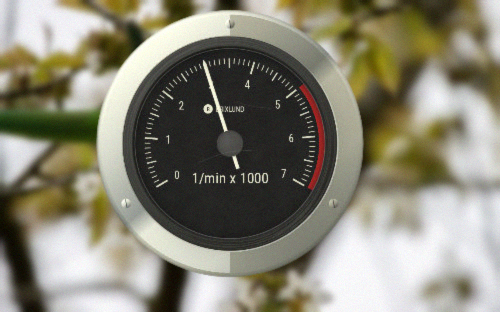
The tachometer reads rpm 3000
